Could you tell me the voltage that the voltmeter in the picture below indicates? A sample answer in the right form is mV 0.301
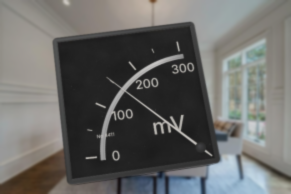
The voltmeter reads mV 150
